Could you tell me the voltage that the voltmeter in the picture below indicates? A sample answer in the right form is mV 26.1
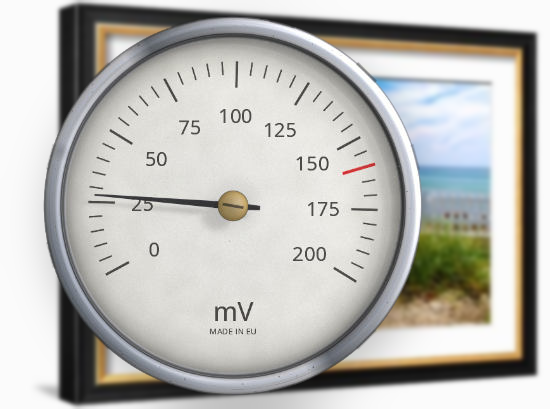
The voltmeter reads mV 27.5
